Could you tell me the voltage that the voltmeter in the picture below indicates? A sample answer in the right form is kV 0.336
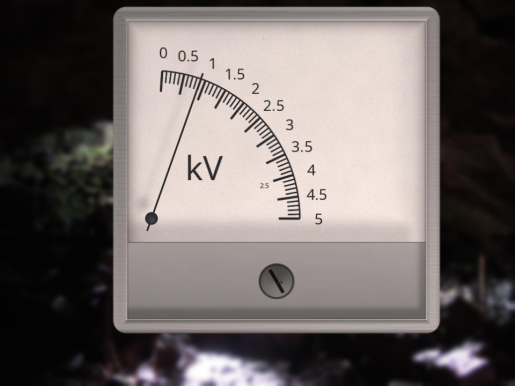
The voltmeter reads kV 0.9
